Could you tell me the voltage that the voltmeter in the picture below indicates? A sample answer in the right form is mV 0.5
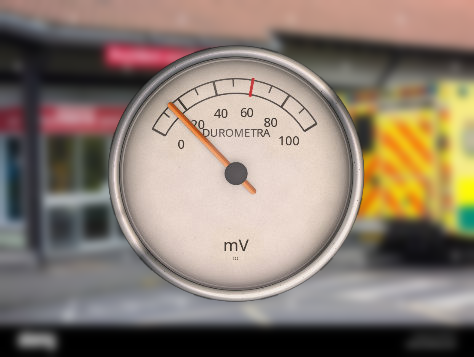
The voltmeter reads mV 15
